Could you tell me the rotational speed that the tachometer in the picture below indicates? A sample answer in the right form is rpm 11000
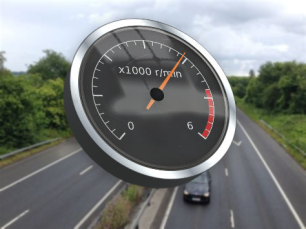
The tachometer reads rpm 3900
